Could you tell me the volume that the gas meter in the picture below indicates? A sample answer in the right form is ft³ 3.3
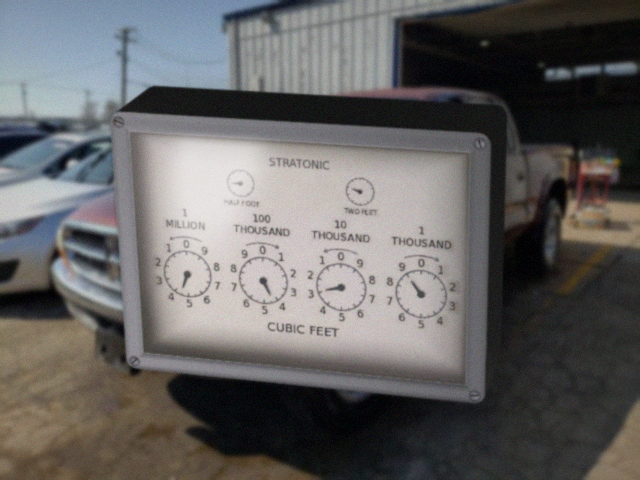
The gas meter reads ft³ 442900
